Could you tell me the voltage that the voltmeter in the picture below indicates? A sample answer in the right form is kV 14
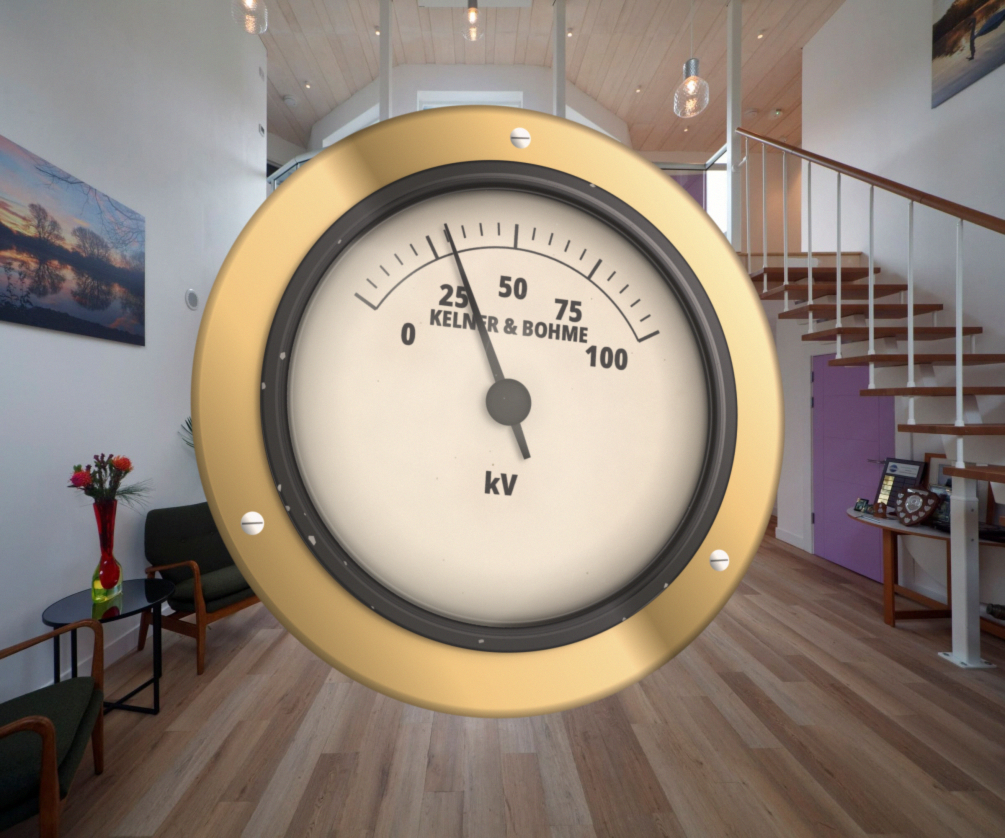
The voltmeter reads kV 30
